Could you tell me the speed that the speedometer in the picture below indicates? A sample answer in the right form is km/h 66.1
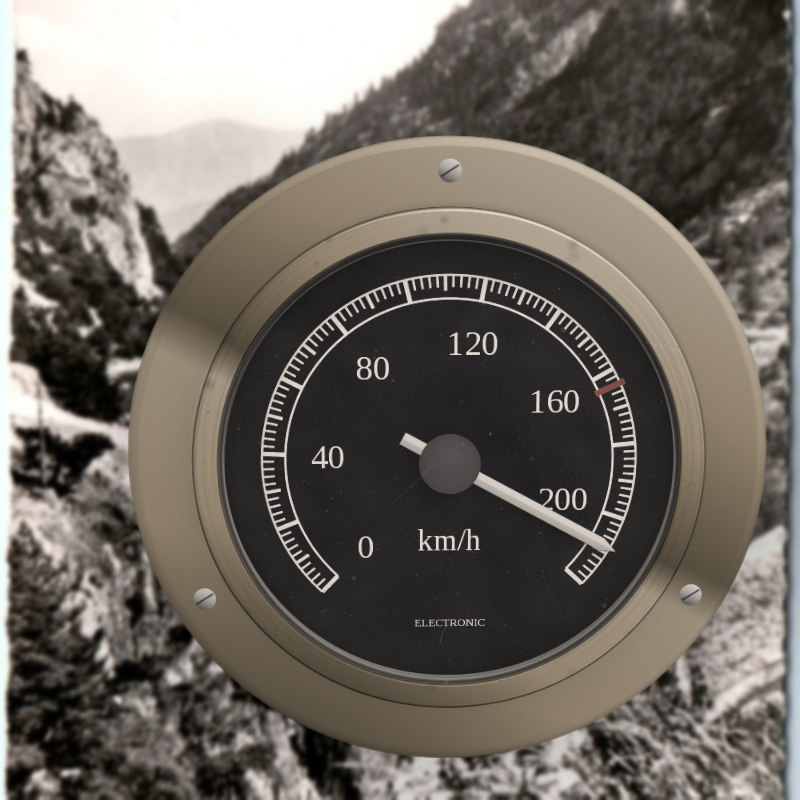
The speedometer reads km/h 208
